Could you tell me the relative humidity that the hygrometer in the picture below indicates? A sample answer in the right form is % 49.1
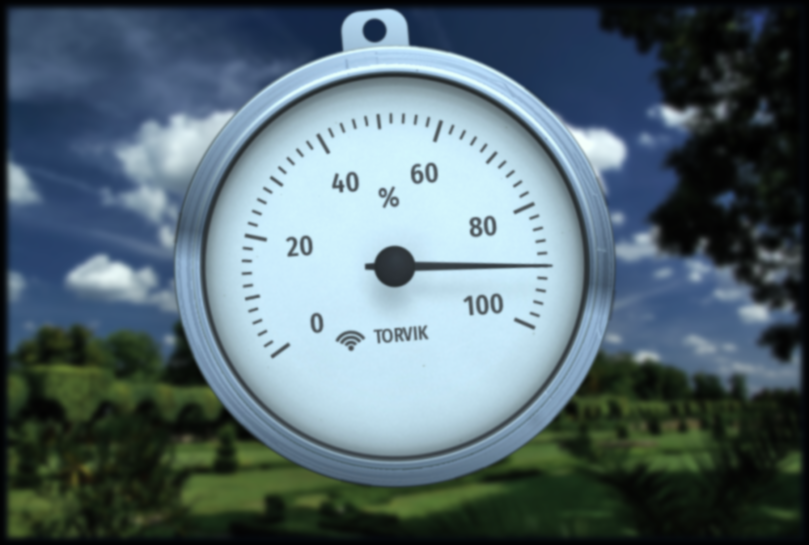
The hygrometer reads % 90
